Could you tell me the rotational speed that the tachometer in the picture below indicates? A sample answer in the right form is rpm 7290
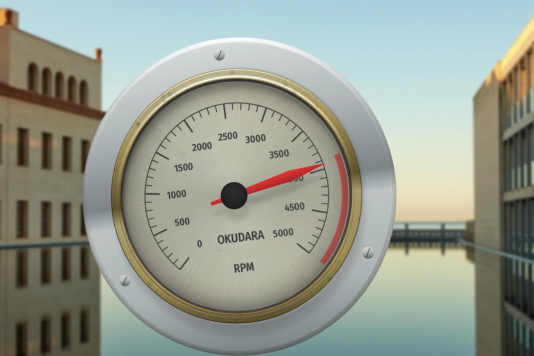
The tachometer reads rpm 3950
